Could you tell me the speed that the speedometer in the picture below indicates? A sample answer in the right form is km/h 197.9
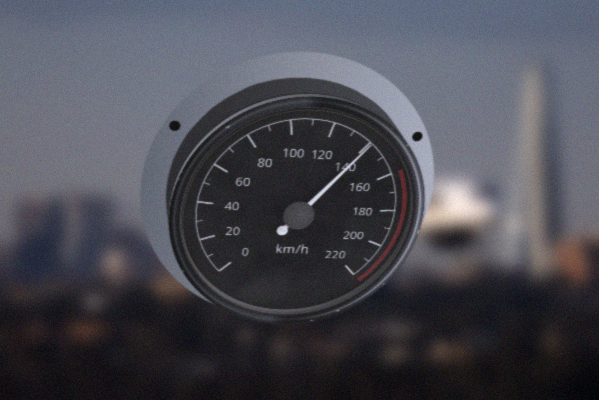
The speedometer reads km/h 140
